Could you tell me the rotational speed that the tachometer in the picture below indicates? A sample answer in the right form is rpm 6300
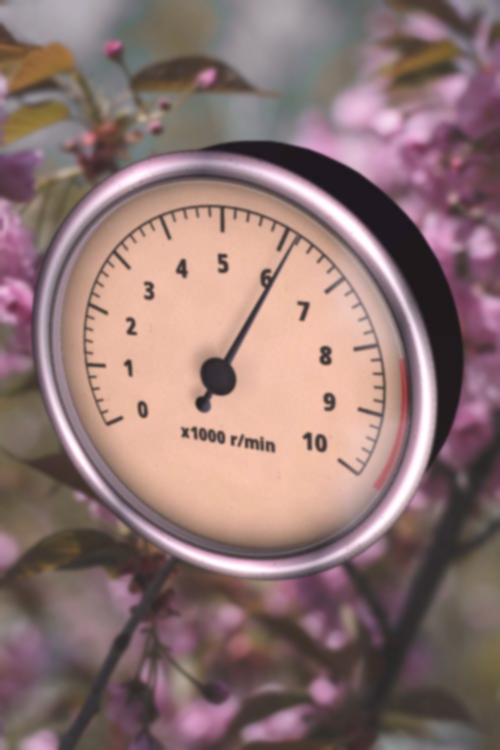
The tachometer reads rpm 6200
